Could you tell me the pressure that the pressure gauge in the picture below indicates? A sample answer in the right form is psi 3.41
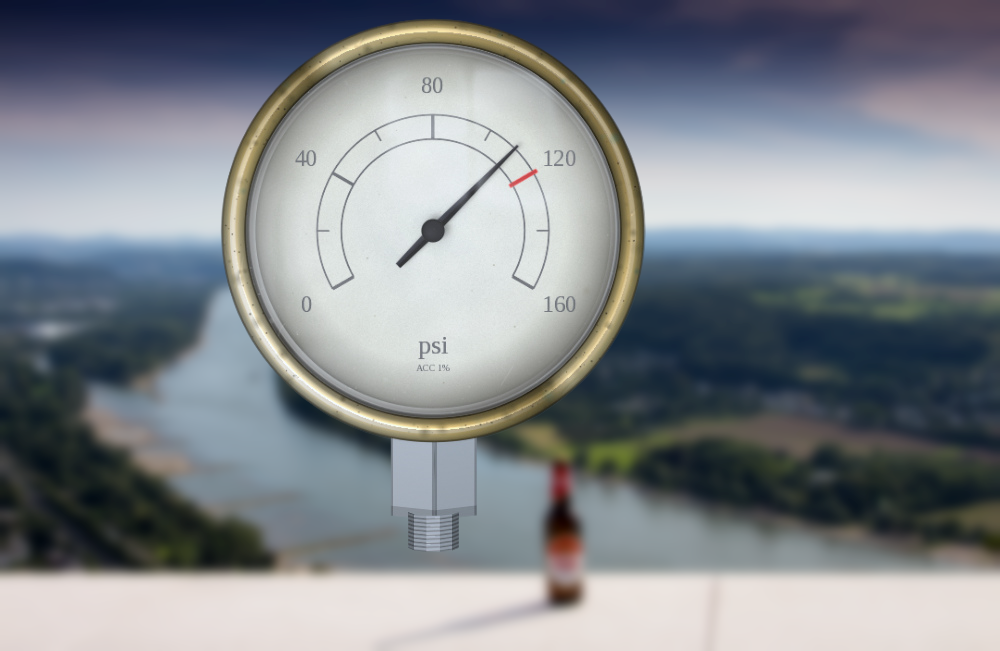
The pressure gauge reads psi 110
